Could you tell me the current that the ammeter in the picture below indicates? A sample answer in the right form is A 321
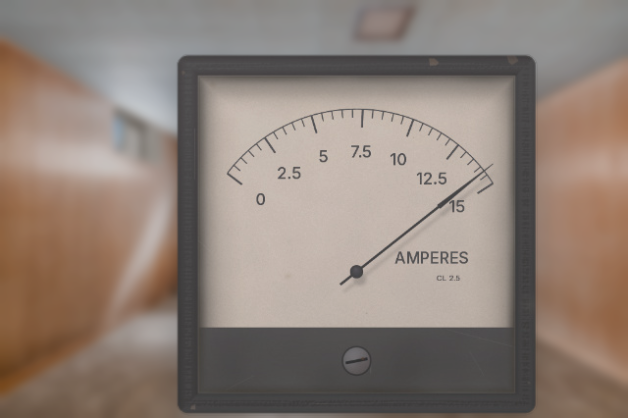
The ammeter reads A 14.25
